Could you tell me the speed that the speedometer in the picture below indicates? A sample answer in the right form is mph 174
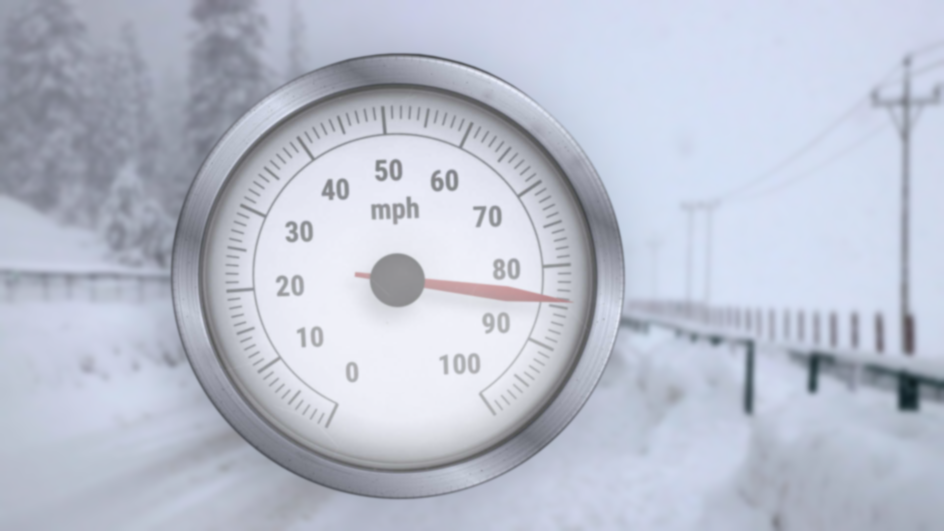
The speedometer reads mph 84
